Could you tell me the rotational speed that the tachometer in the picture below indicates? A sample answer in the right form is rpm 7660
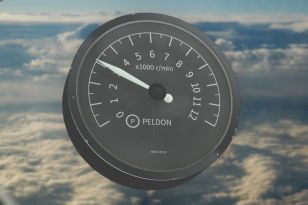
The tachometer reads rpm 3000
